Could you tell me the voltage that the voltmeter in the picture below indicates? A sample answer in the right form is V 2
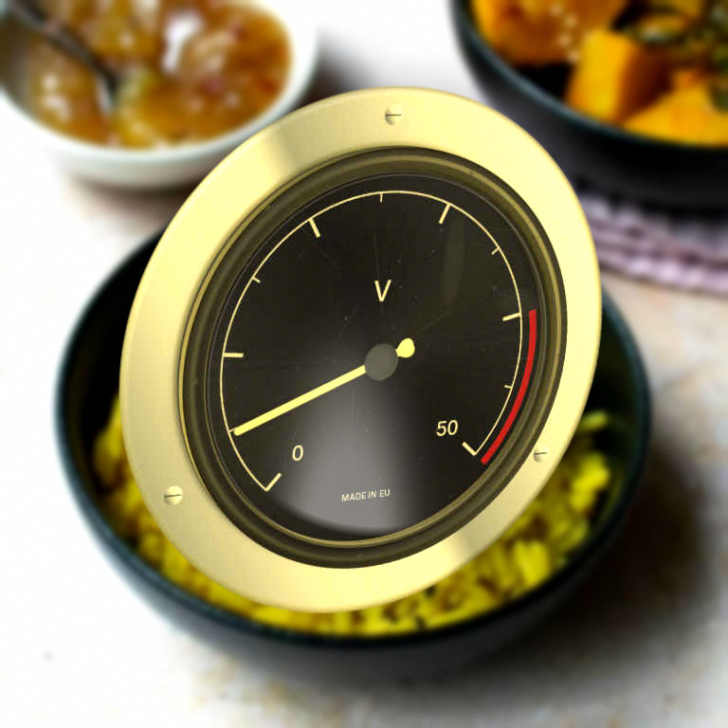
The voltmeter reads V 5
